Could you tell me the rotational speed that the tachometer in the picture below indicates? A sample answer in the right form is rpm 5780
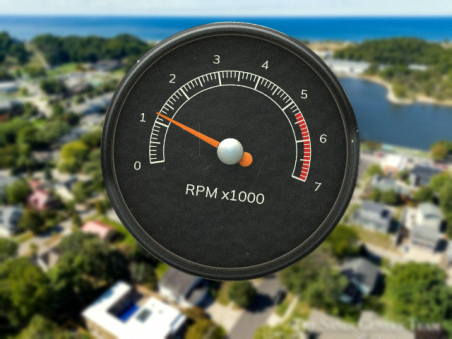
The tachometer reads rpm 1200
